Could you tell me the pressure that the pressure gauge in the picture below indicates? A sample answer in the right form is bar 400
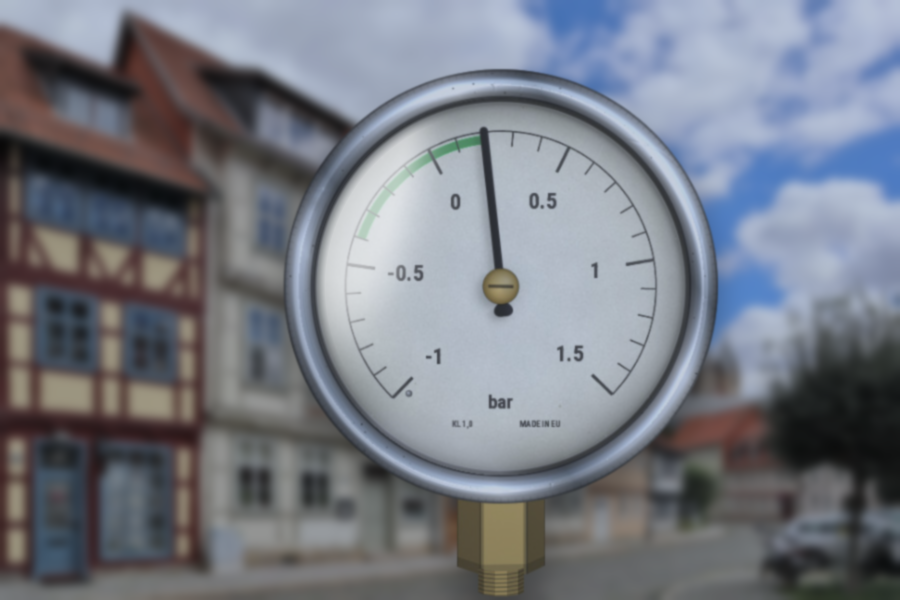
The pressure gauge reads bar 0.2
